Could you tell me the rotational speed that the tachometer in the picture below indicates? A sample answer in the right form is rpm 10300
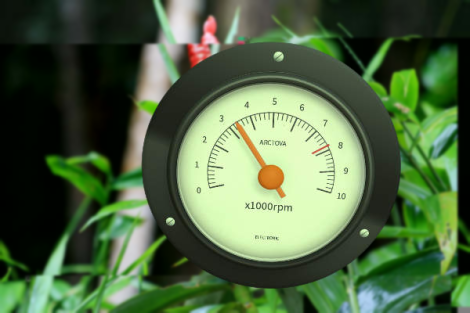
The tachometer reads rpm 3400
